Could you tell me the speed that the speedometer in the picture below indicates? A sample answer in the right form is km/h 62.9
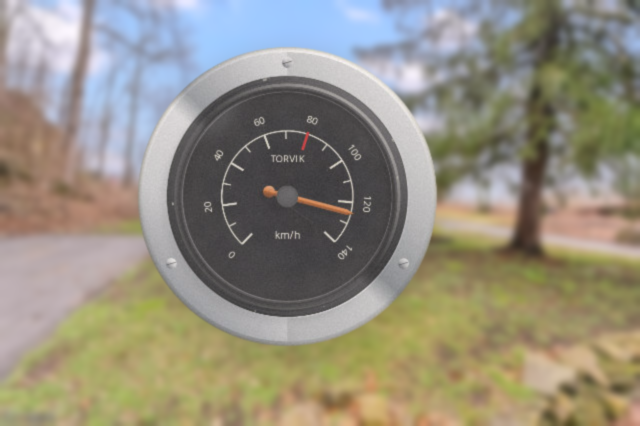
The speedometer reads km/h 125
